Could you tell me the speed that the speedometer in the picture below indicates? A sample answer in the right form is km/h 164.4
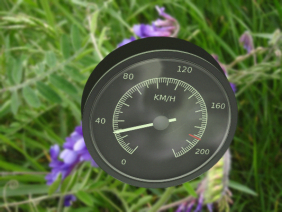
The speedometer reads km/h 30
